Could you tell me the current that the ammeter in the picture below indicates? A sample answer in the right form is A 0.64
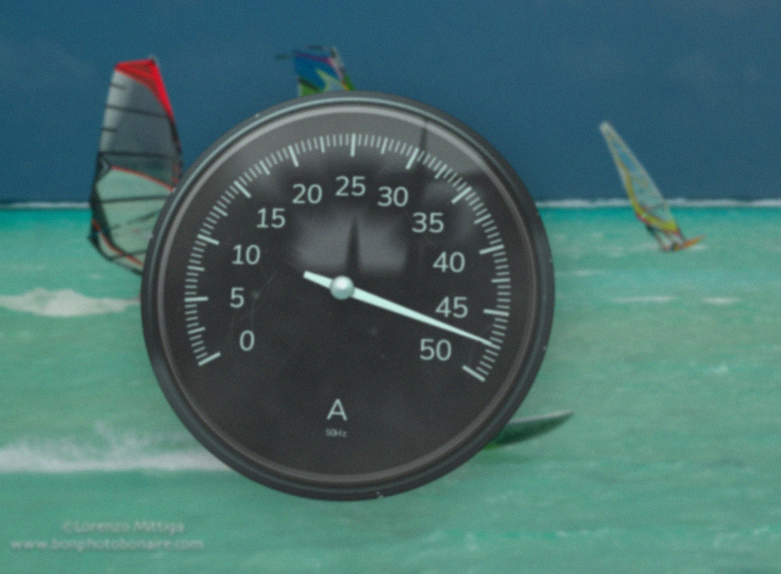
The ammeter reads A 47.5
